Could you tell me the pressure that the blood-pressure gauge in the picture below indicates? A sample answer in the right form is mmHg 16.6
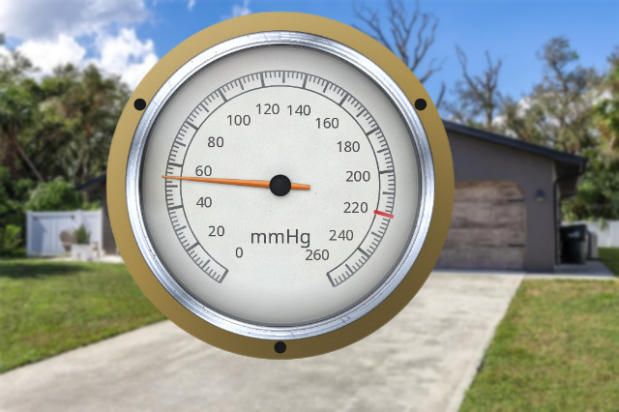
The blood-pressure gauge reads mmHg 54
